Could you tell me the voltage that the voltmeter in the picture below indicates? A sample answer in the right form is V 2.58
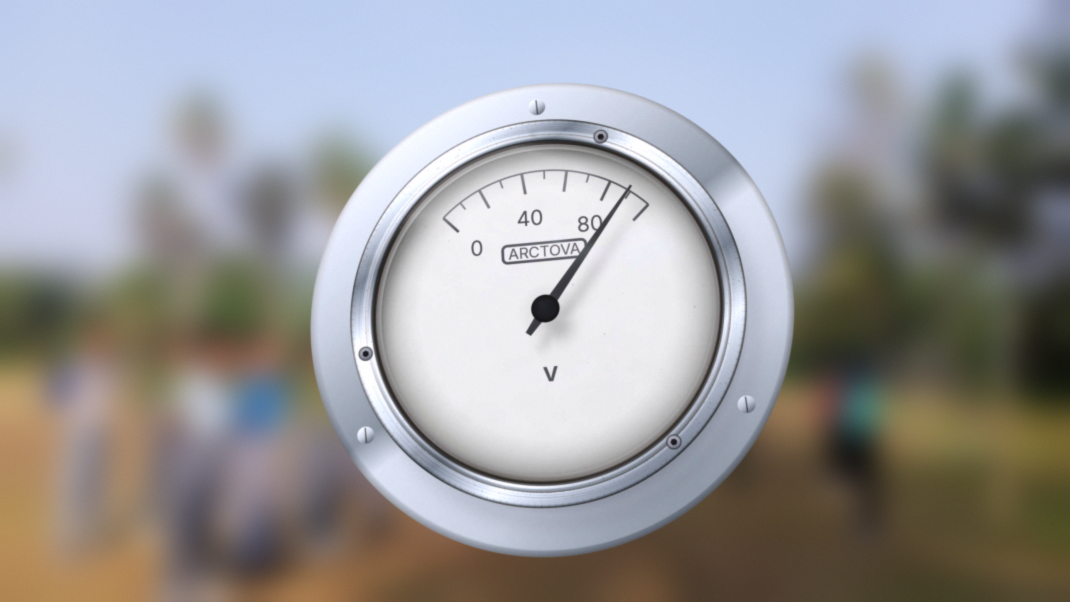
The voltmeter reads V 90
